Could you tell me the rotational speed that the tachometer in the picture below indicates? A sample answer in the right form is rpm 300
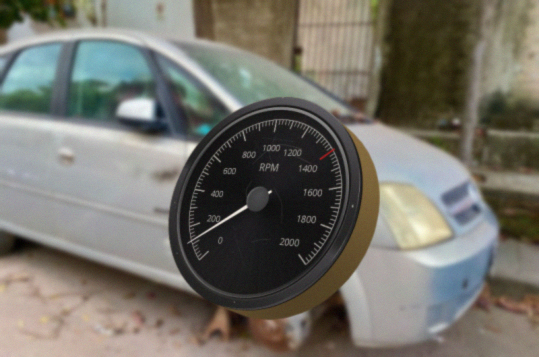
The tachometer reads rpm 100
